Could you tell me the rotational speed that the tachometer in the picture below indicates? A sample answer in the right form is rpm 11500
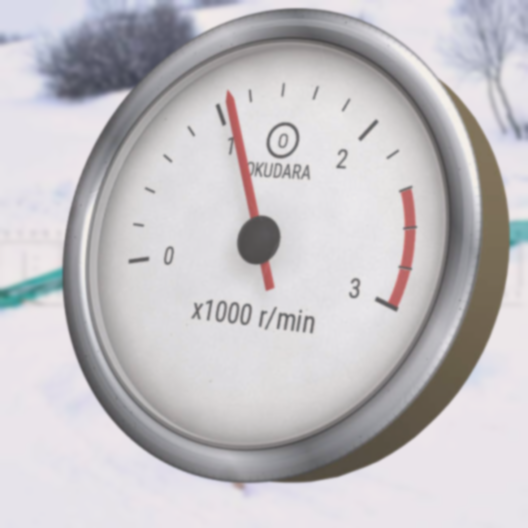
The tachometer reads rpm 1100
